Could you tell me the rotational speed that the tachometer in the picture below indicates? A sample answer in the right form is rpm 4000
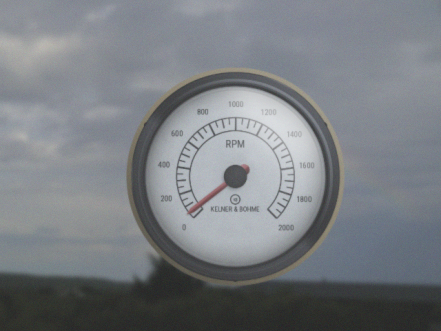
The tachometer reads rpm 50
